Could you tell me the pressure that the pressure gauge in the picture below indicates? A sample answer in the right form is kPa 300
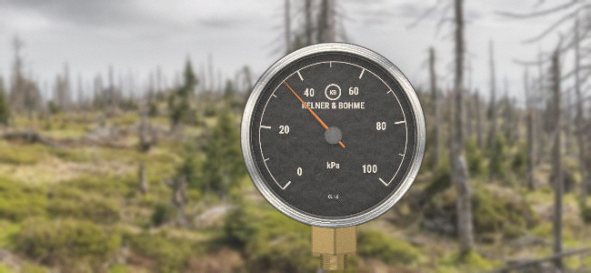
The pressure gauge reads kPa 35
